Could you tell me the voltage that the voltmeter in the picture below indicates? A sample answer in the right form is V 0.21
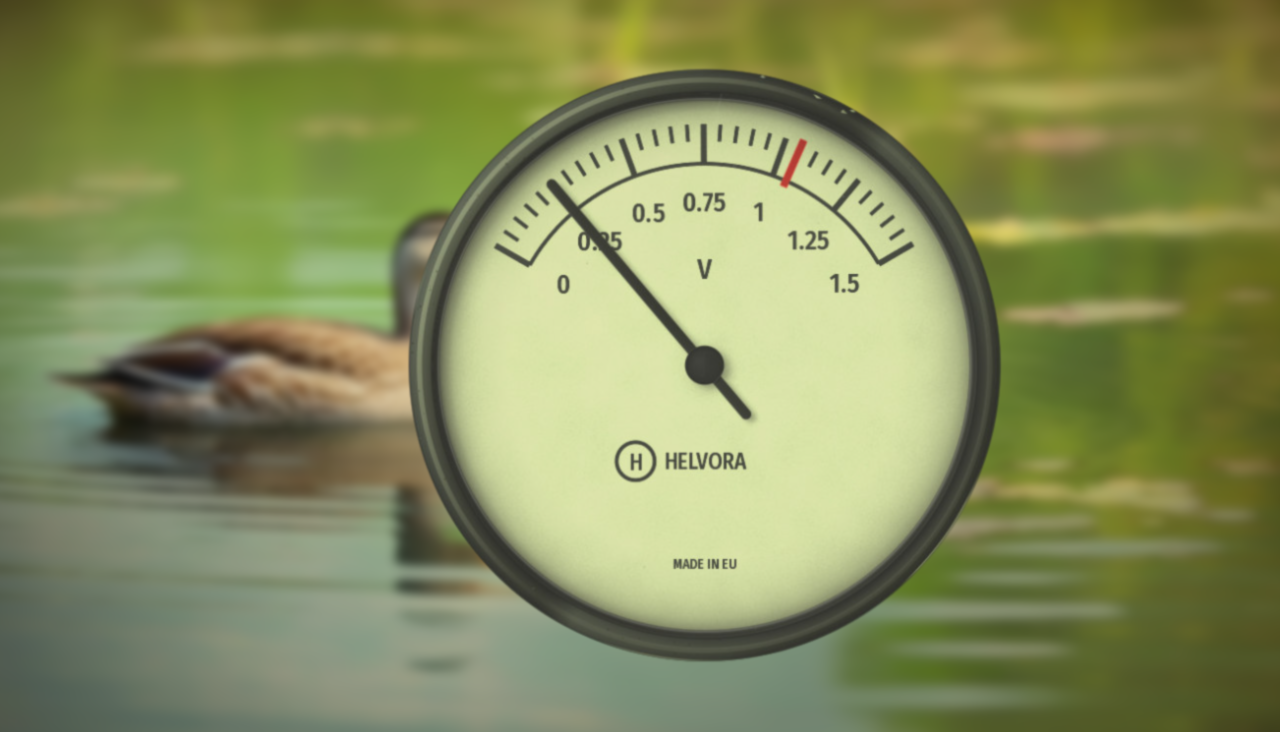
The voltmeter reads V 0.25
